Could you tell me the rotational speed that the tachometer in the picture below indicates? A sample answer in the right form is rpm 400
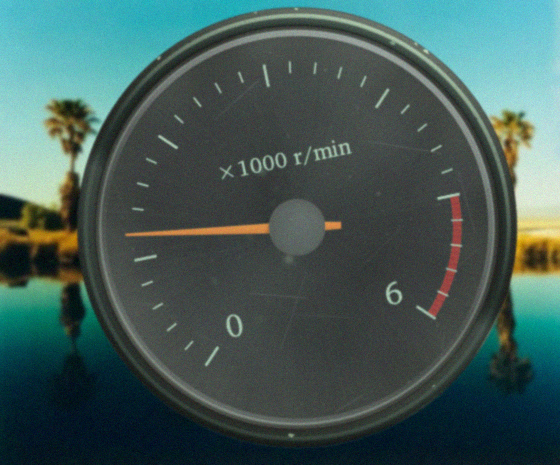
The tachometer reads rpm 1200
